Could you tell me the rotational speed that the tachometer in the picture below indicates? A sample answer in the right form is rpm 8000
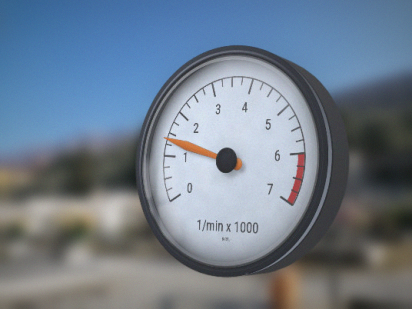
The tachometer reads rpm 1375
